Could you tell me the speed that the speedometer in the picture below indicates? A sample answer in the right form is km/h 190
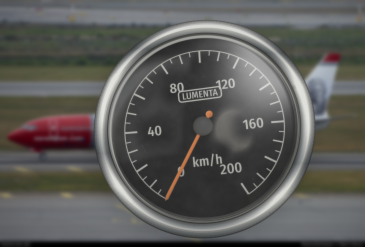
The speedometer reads km/h 0
